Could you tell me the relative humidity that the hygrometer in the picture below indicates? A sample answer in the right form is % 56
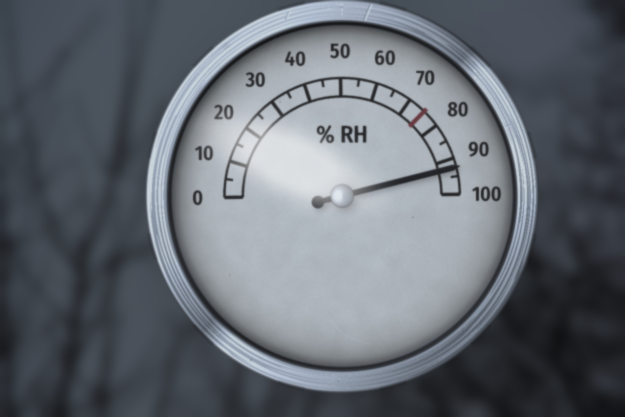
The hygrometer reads % 92.5
